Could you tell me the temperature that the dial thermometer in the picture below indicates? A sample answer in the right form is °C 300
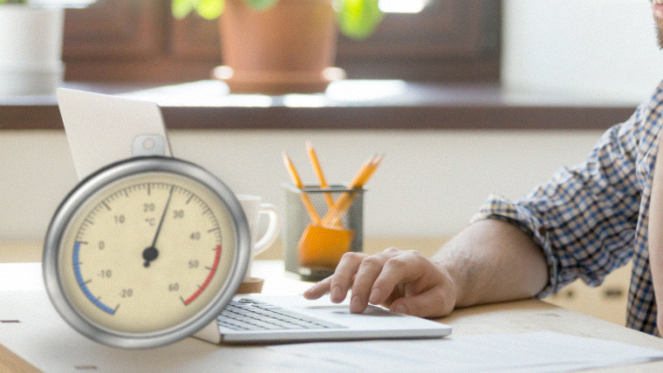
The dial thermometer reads °C 25
